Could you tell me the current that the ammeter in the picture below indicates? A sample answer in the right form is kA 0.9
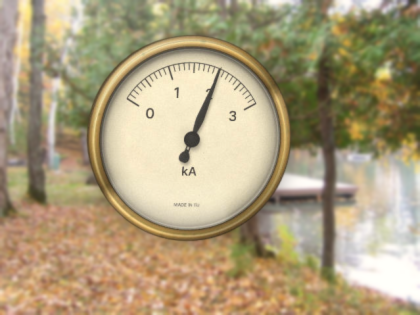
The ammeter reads kA 2
